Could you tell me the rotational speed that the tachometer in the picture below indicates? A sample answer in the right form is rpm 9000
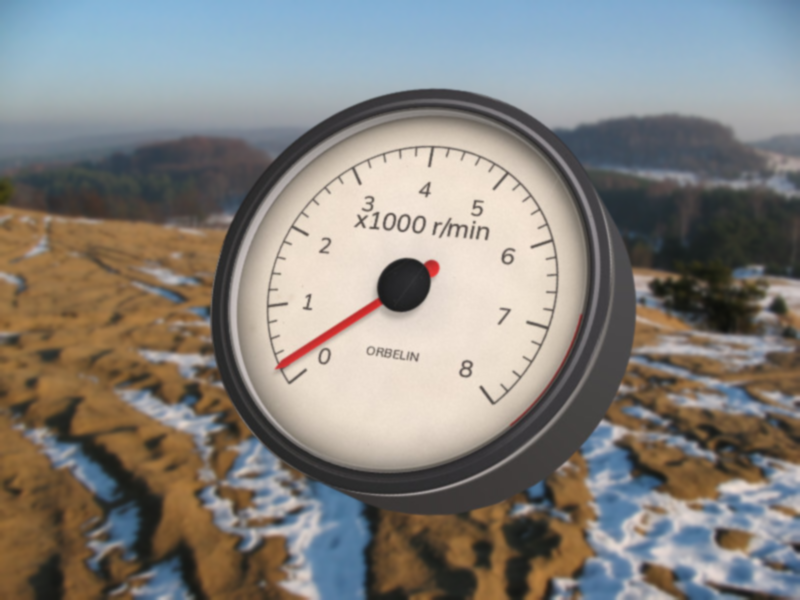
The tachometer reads rpm 200
